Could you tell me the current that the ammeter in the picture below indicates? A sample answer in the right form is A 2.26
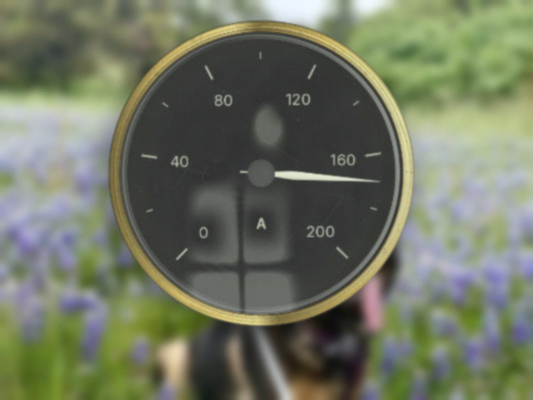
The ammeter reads A 170
